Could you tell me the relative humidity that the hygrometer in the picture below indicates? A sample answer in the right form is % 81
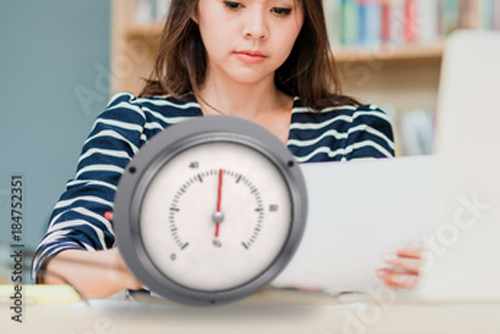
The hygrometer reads % 50
